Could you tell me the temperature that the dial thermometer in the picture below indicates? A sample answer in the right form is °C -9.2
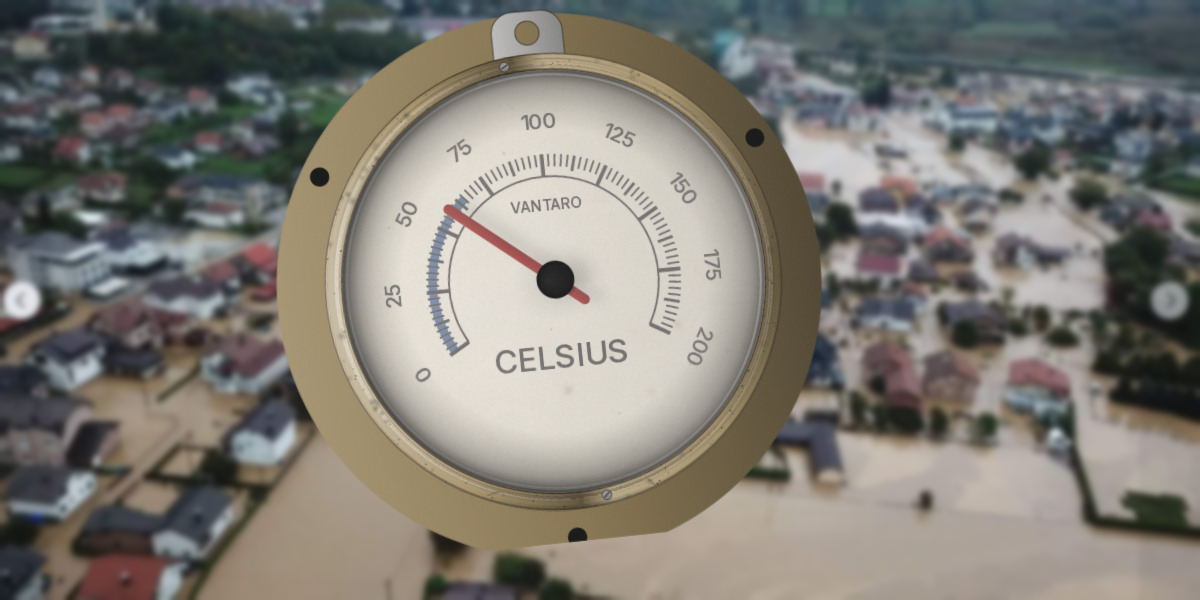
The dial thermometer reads °C 57.5
